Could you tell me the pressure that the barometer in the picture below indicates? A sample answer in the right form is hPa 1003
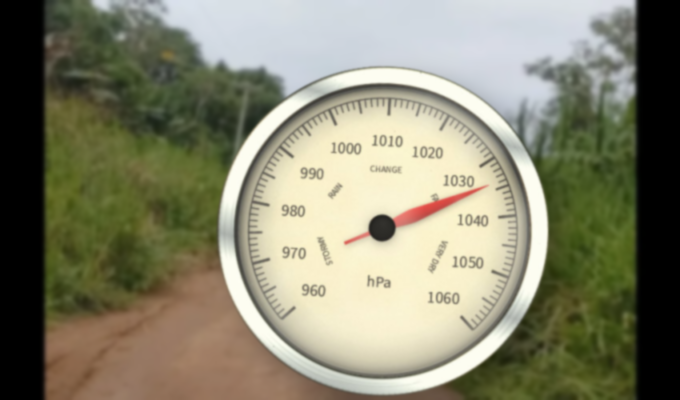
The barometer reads hPa 1034
